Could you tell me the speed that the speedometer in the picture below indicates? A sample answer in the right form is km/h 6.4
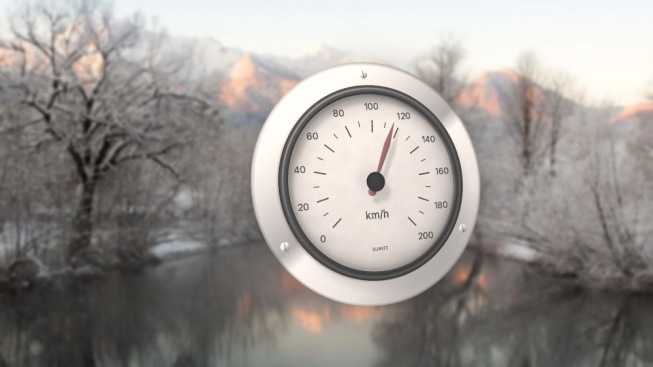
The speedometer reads km/h 115
